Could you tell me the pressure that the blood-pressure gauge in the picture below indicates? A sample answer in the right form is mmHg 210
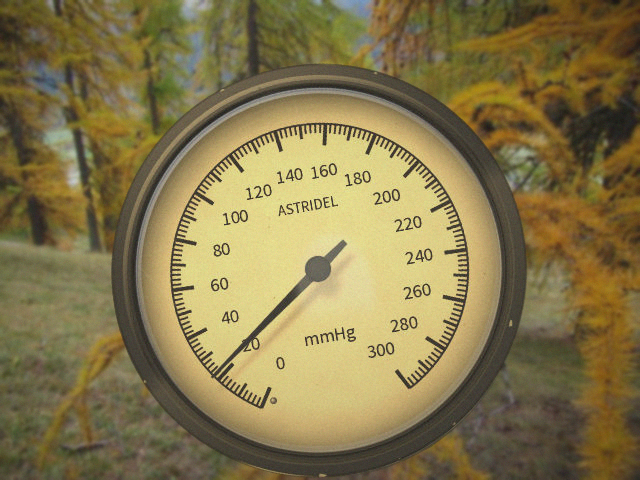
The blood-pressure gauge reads mmHg 22
